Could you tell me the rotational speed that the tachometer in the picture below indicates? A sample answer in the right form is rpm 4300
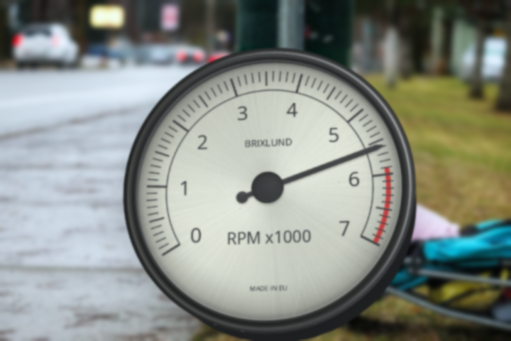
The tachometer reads rpm 5600
